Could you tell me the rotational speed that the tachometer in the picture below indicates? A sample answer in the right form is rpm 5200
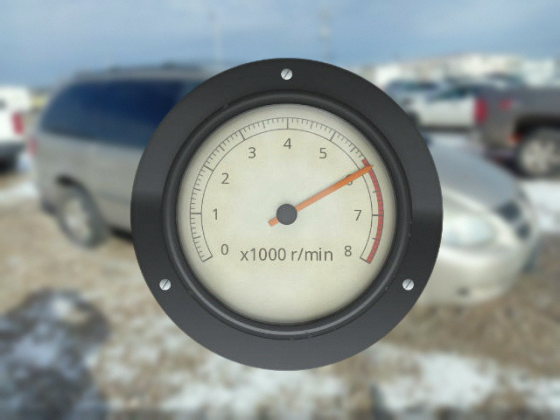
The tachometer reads rpm 6000
